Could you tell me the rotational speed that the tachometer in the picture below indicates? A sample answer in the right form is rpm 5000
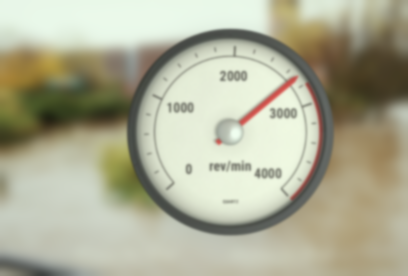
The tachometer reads rpm 2700
